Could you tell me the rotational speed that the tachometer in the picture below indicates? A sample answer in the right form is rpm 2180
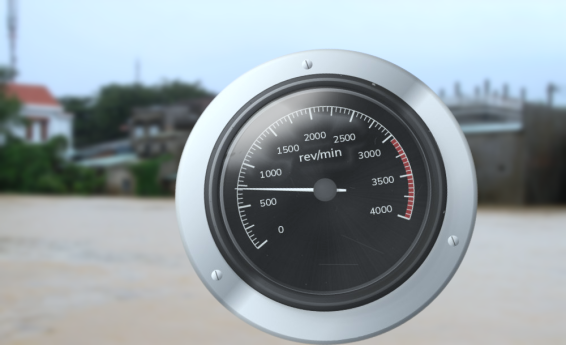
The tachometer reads rpm 700
